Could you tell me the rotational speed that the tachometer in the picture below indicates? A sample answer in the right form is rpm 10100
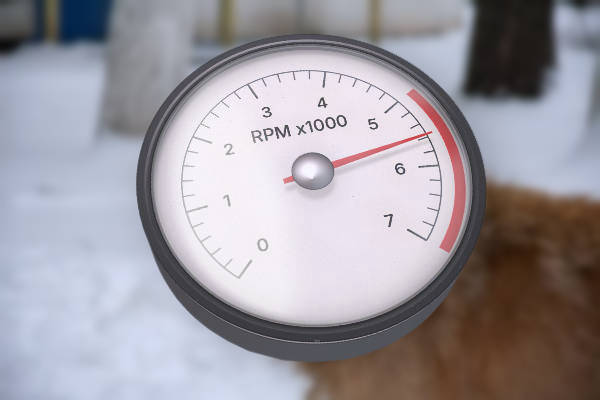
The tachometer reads rpm 5600
